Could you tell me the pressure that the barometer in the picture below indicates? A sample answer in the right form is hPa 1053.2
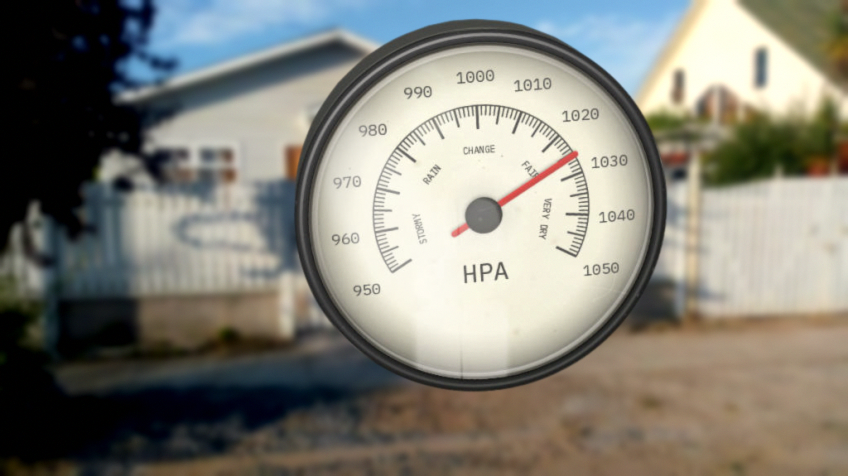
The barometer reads hPa 1025
